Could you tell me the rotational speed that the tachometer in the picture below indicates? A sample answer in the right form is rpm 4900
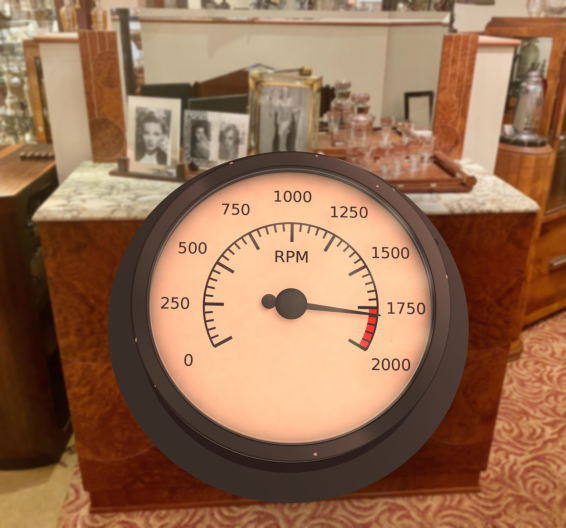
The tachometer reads rpm 1800
